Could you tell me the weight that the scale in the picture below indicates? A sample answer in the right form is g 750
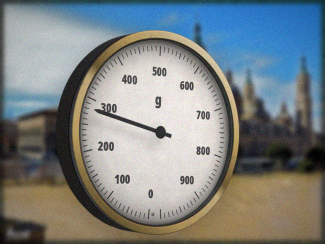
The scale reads g 280
